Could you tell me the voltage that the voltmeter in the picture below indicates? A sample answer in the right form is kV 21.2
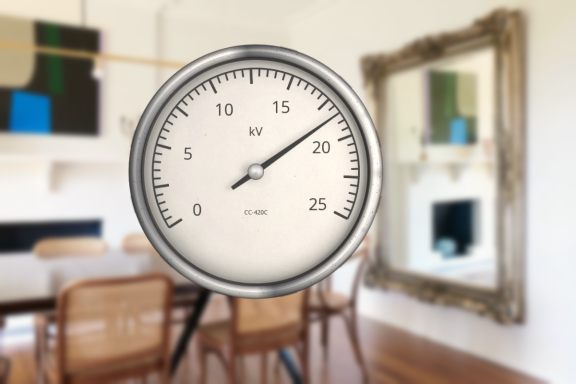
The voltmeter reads kV 18.5
